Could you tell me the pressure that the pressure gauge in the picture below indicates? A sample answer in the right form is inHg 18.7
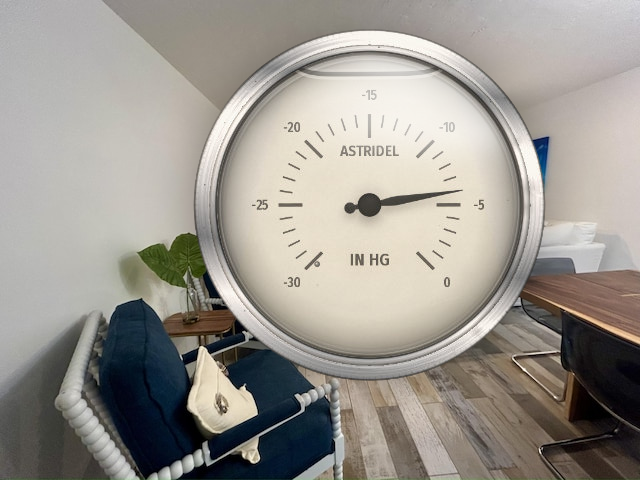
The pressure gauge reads inHg -6
